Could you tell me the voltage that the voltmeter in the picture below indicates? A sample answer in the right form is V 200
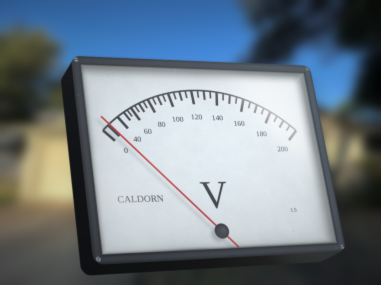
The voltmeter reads V 20
